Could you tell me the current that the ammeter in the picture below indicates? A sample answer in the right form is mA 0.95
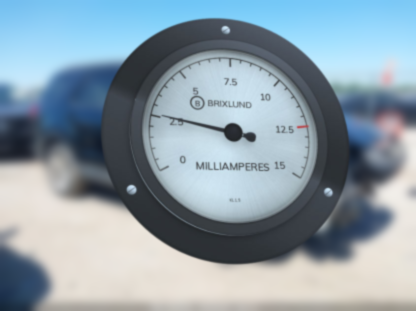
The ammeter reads mA 2.5
